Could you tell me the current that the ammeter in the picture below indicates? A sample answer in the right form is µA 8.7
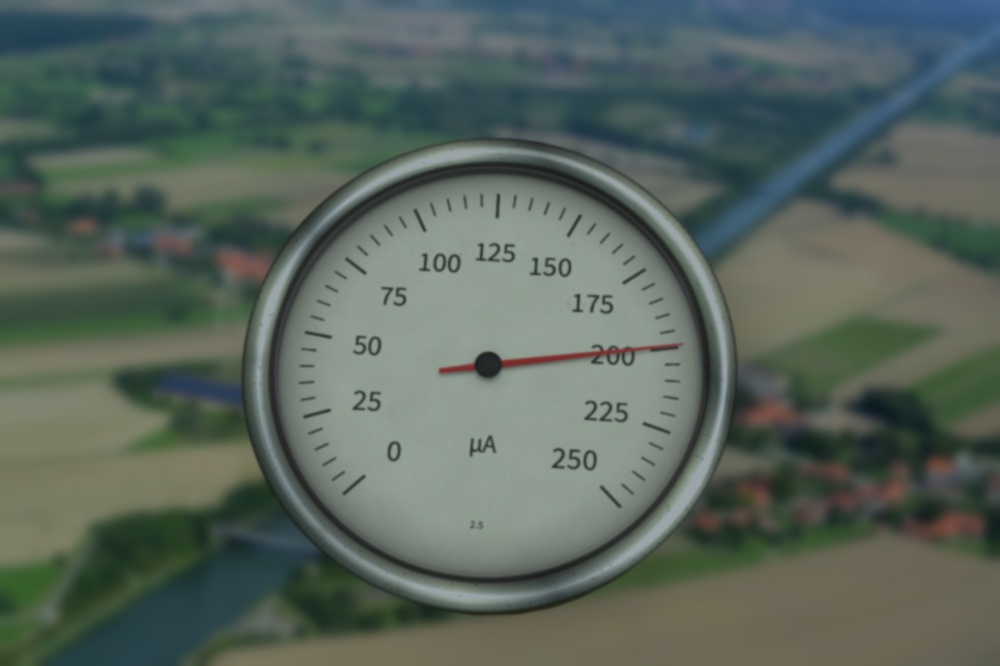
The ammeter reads µA 200
